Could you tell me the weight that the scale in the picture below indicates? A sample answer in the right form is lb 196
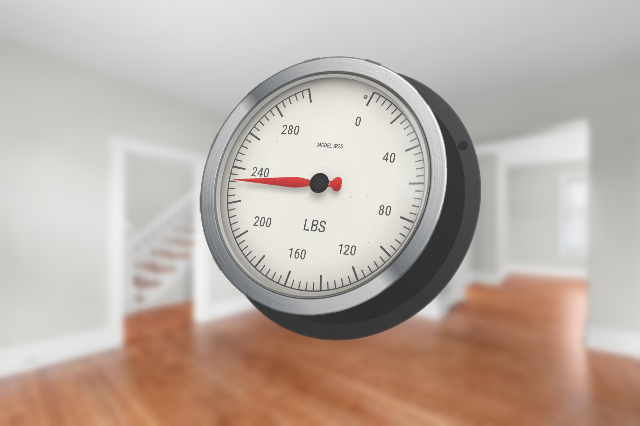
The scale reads lb 232
